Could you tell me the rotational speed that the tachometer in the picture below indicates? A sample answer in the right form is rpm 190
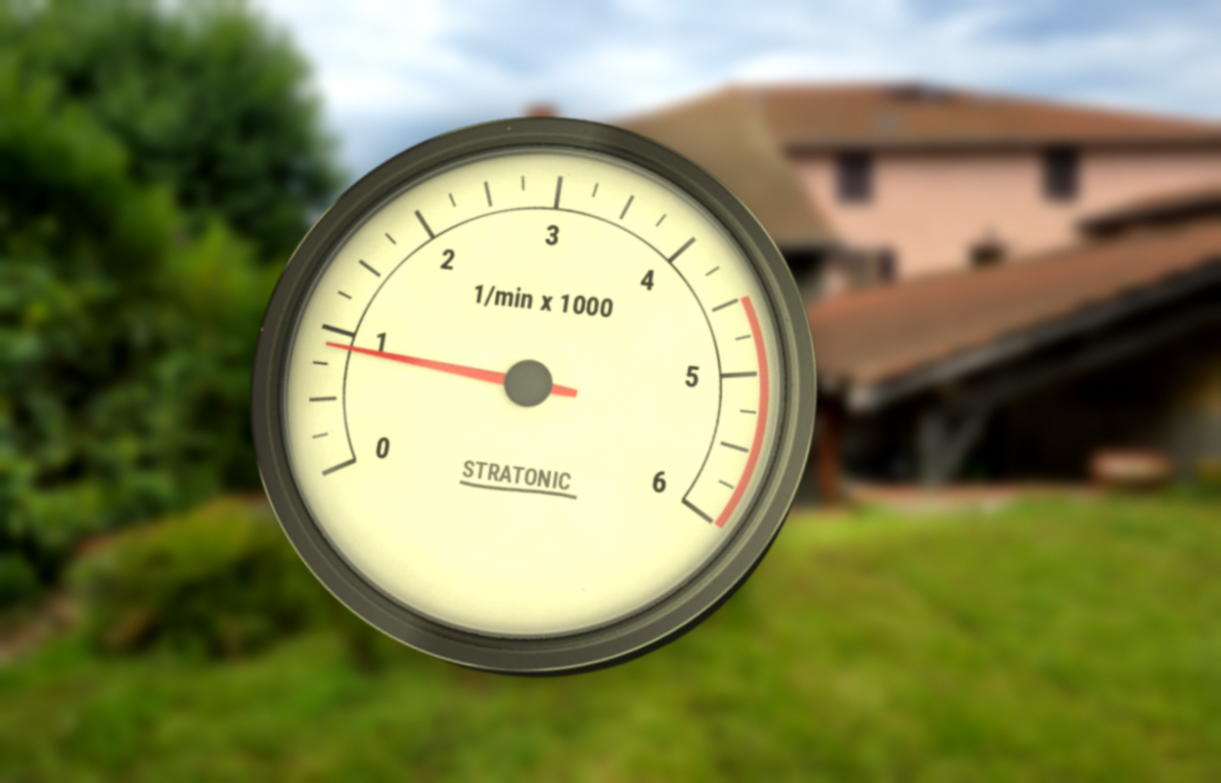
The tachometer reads rpm 875
